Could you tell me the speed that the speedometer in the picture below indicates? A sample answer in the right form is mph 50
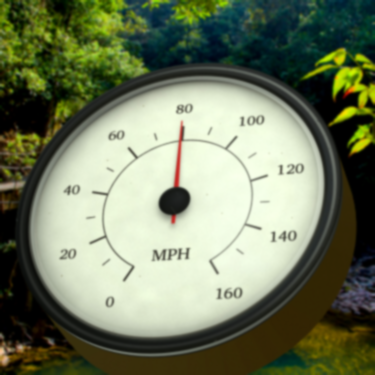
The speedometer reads mph 80
